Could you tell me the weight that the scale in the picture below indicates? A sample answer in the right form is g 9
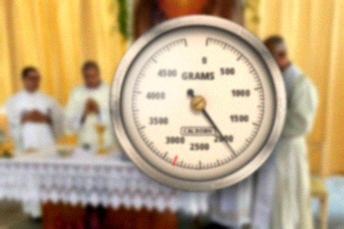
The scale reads g 2000
